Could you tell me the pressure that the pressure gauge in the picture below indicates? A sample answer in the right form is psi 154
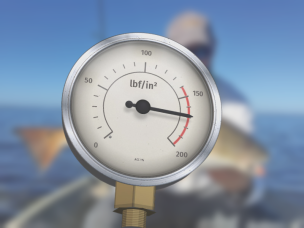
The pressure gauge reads psi 170
